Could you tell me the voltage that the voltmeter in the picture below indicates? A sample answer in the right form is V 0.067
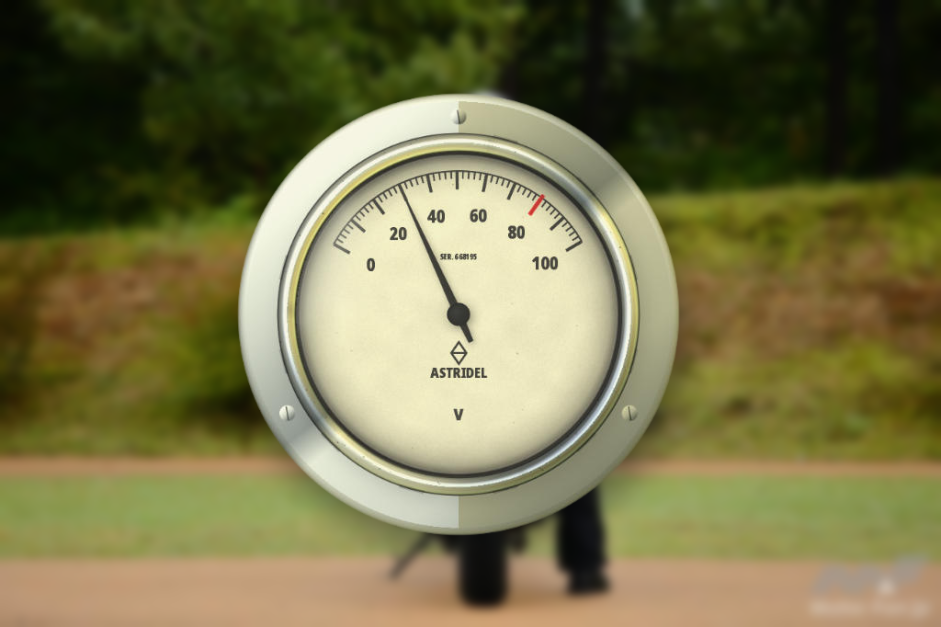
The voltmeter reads V 30
